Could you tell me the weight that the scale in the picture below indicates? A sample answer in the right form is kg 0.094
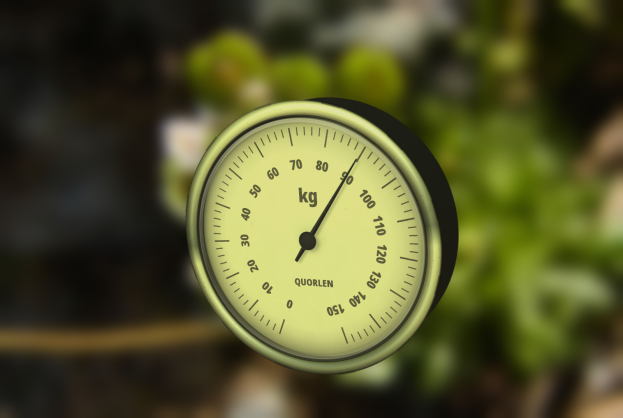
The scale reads kg 90
